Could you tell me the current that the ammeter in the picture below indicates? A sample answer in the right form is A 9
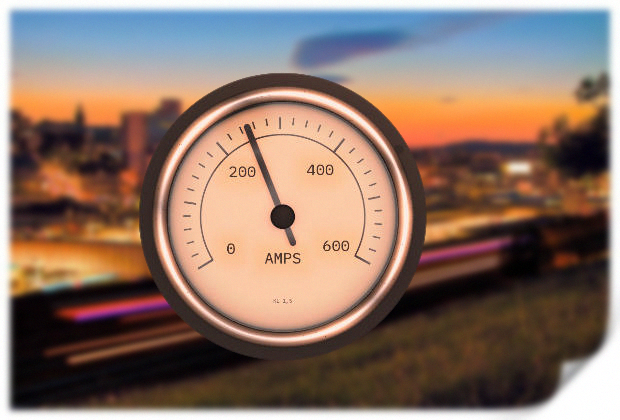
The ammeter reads A 250
